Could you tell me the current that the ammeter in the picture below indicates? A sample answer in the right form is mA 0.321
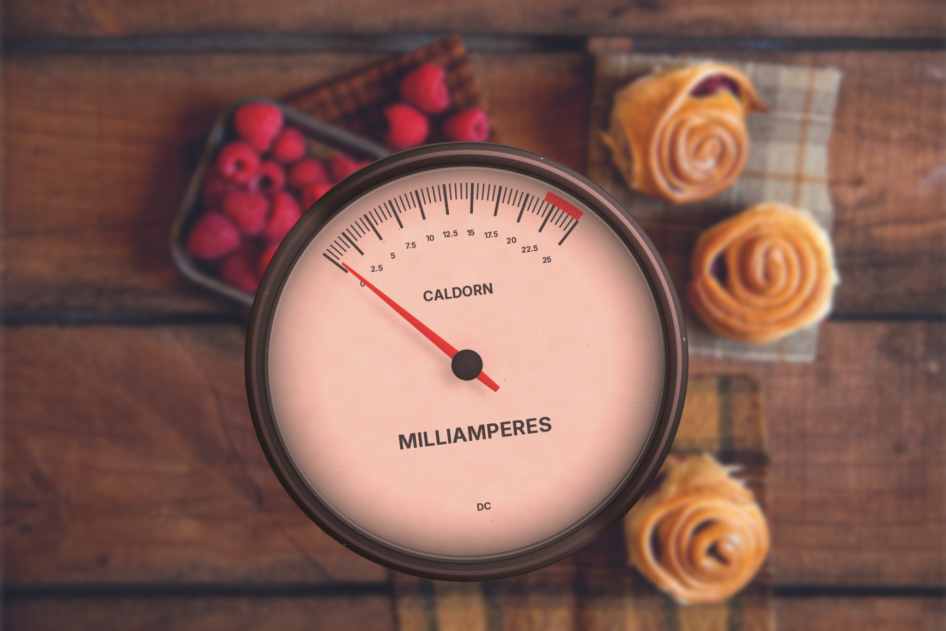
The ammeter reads mA 0.5
